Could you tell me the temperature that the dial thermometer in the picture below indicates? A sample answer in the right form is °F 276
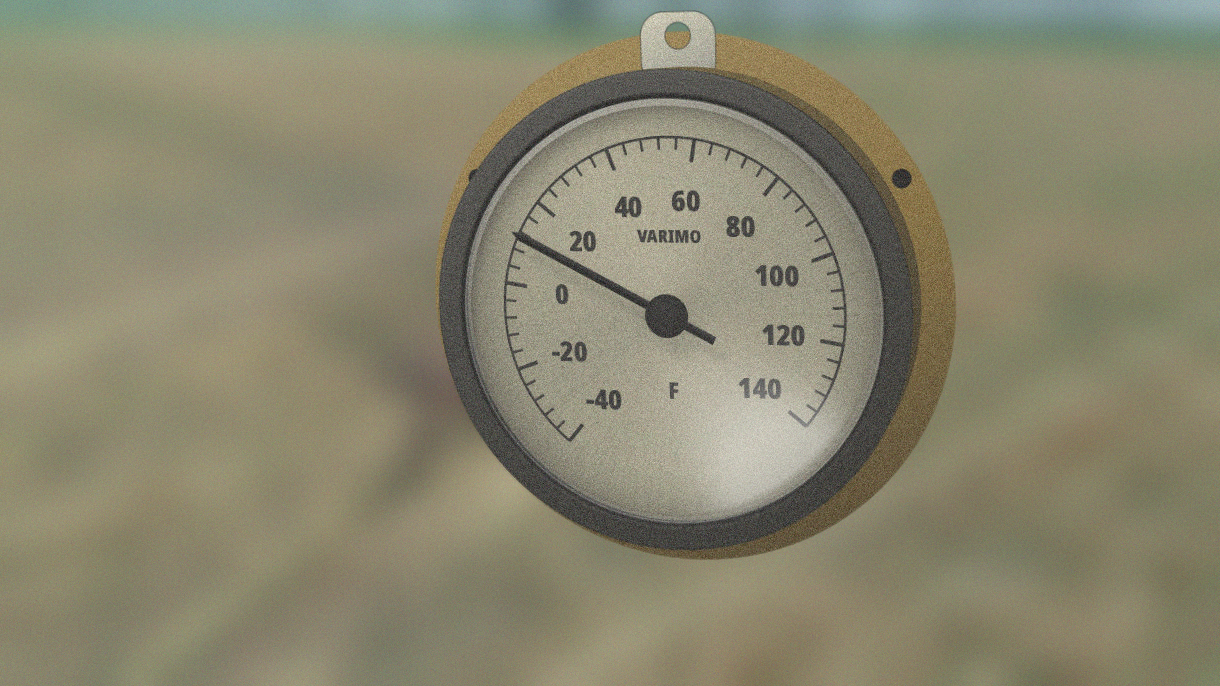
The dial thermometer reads °F 12
